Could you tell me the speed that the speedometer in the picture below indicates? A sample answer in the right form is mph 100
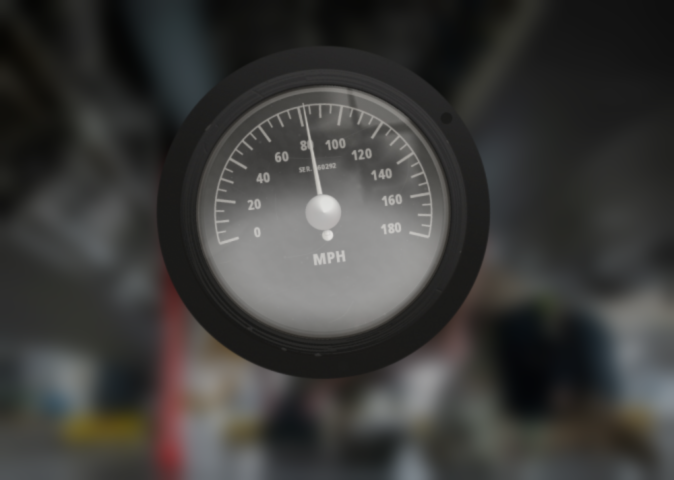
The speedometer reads mph 82.5
